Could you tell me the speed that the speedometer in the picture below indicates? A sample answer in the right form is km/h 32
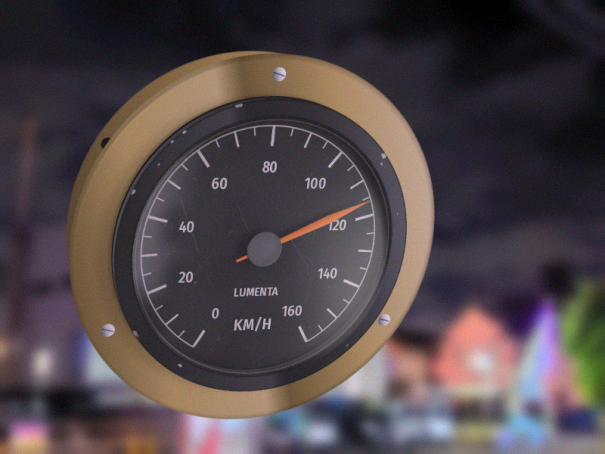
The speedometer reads km/h 115
